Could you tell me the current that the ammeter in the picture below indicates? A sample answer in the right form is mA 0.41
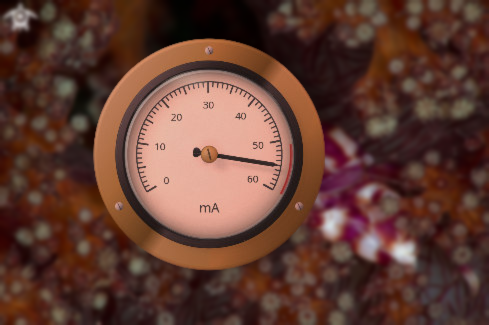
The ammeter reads mA 55
